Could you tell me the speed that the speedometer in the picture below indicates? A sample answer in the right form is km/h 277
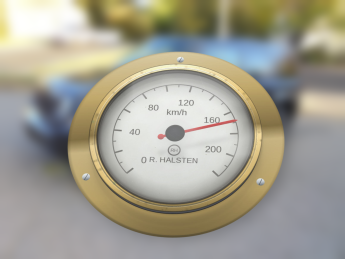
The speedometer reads km/h 170
